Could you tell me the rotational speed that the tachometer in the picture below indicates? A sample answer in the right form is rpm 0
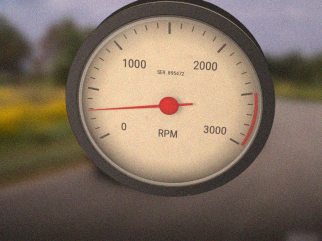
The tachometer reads rpm 300
